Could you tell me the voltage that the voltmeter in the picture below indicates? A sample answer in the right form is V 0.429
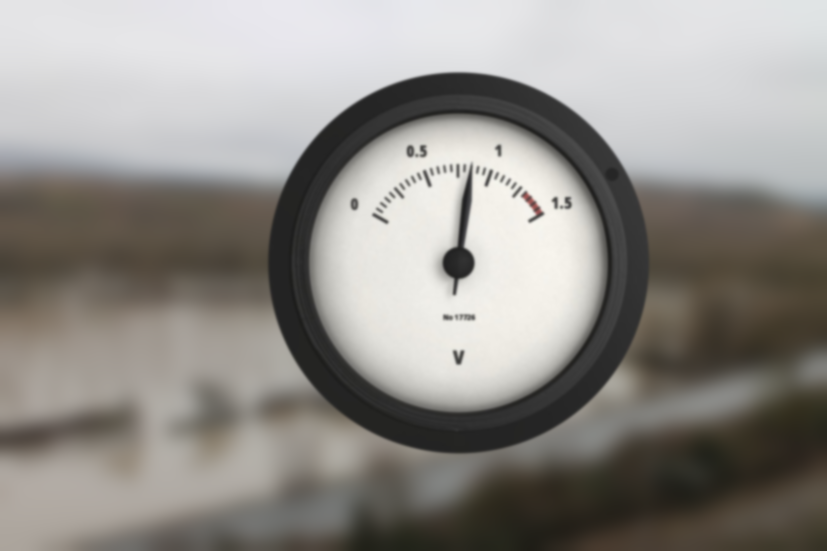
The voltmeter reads V 0.85
